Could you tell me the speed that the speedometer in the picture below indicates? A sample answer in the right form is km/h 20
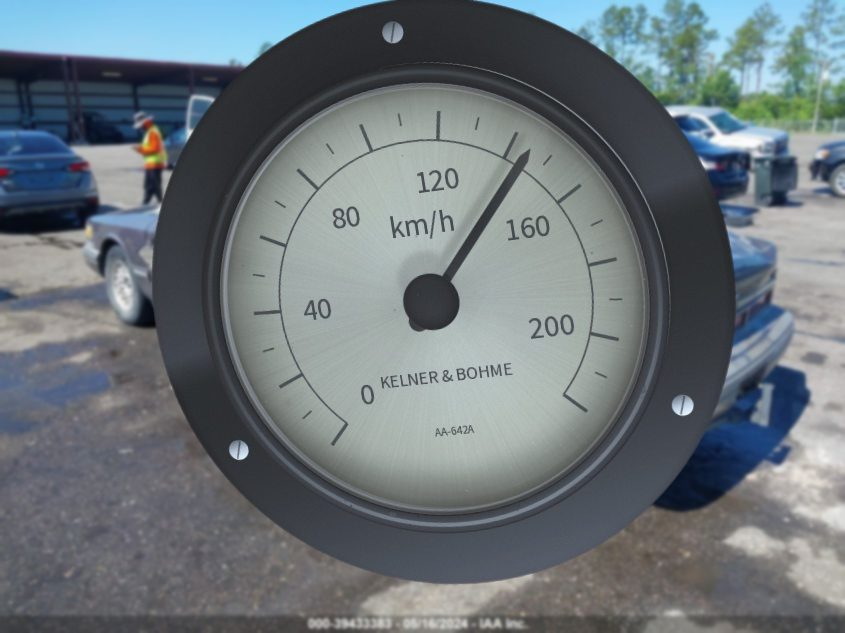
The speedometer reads km/h 145
